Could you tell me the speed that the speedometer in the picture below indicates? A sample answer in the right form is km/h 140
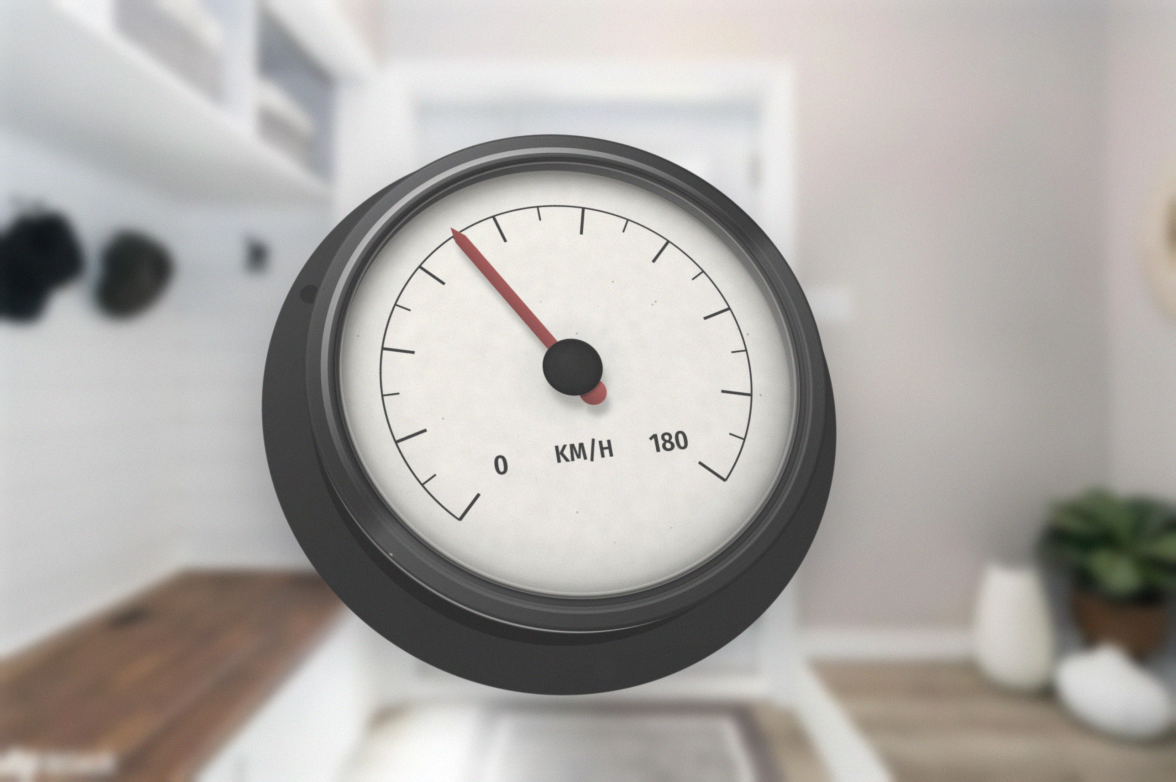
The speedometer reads km/h 70
